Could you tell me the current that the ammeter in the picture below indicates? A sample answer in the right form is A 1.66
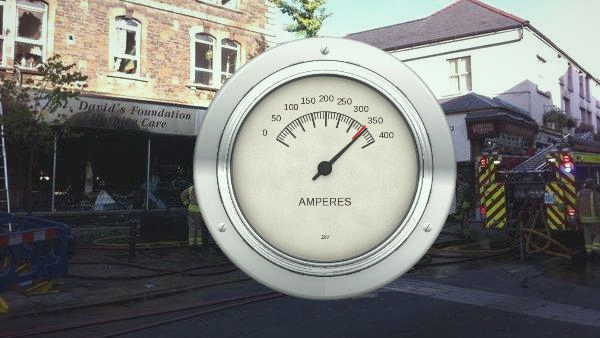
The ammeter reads A 350
